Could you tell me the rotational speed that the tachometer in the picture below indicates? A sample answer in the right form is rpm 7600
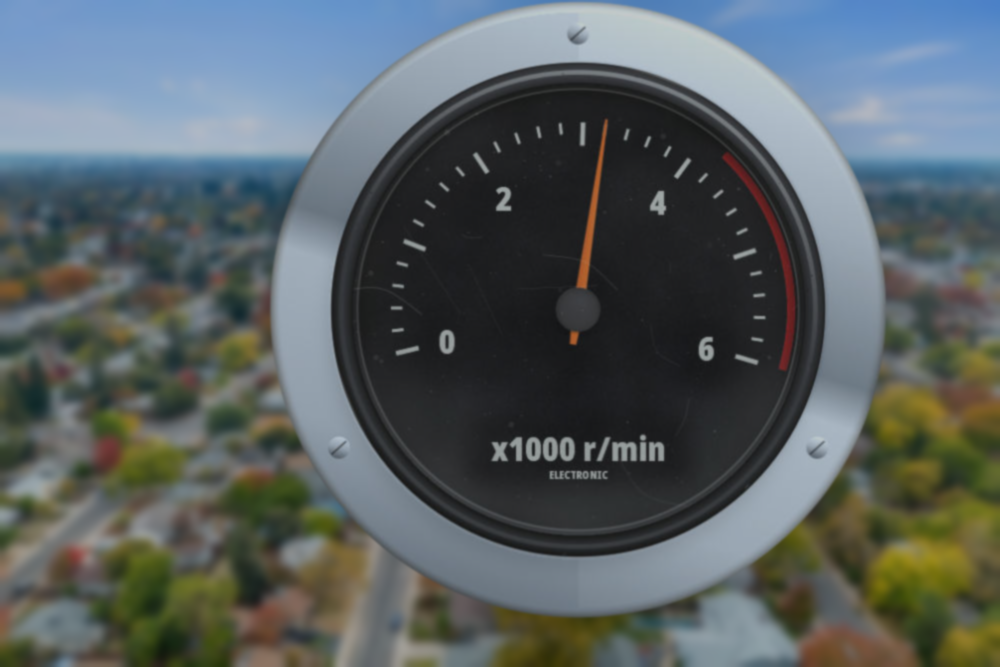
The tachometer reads rpm 3200
